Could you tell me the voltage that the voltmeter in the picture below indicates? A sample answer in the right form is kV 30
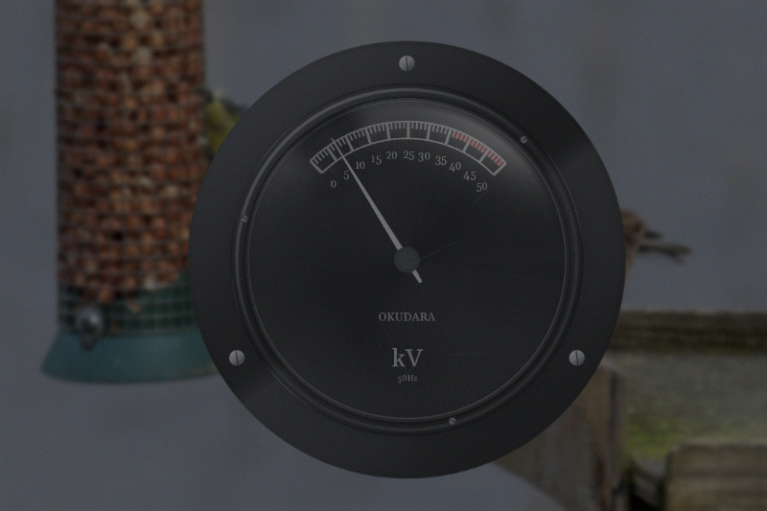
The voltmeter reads kV 7
